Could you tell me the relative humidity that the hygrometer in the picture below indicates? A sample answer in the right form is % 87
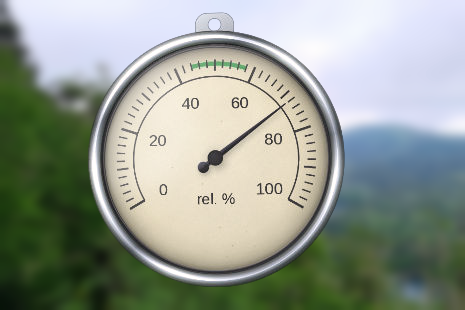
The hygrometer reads % 72
